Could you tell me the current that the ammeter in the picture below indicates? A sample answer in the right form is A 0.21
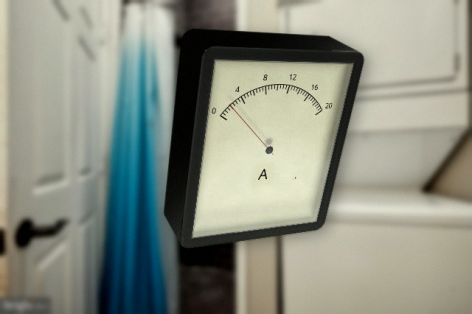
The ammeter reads A 2
